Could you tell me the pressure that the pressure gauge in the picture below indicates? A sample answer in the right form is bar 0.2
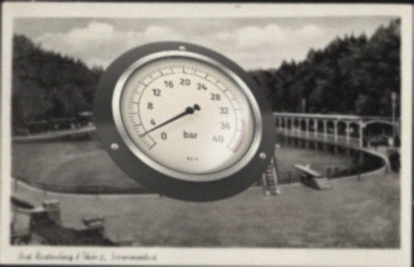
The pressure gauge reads bar 2
